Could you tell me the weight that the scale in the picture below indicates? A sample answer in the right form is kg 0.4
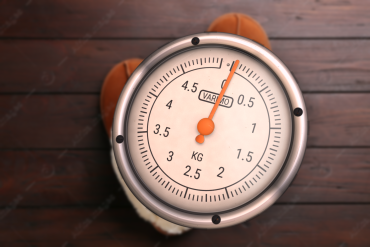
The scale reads kg 0.05
